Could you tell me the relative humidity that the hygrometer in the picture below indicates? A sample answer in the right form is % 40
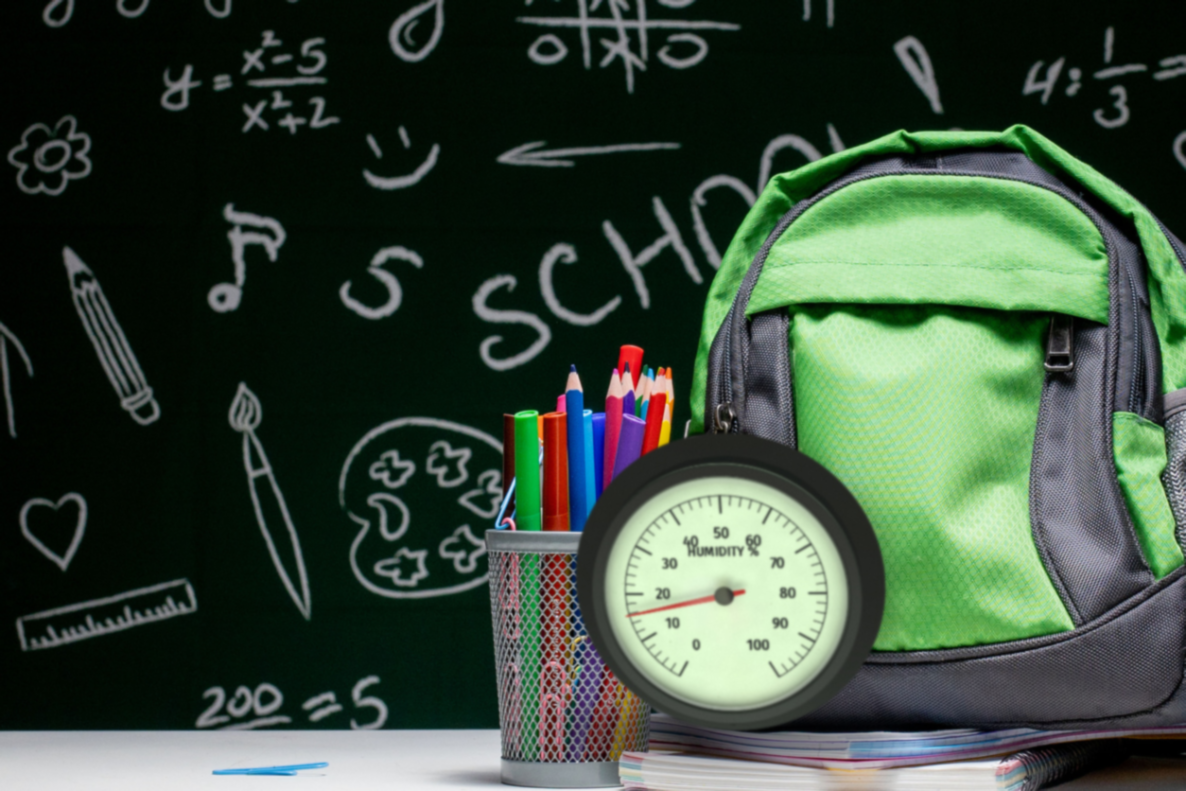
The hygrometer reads % 16
